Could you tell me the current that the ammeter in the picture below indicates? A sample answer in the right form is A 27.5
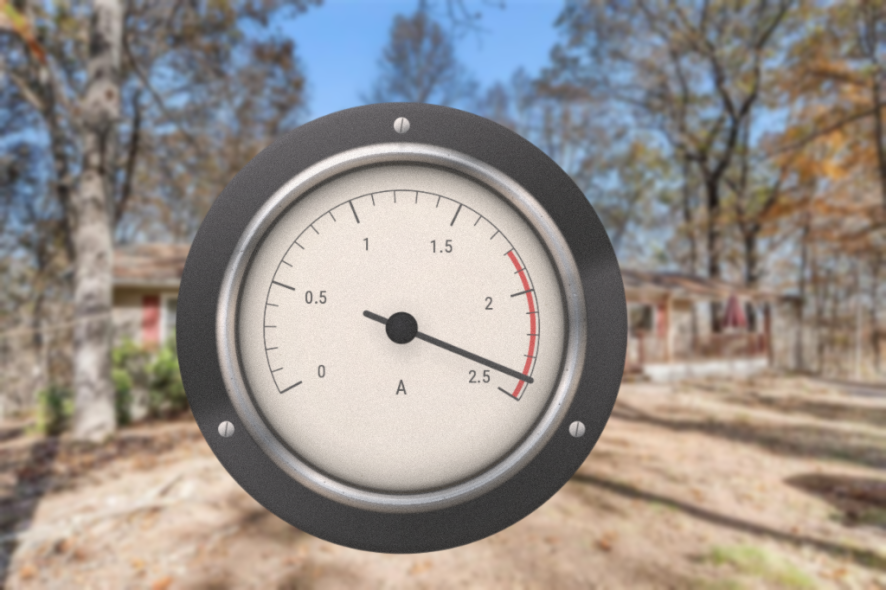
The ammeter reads A 2.4
